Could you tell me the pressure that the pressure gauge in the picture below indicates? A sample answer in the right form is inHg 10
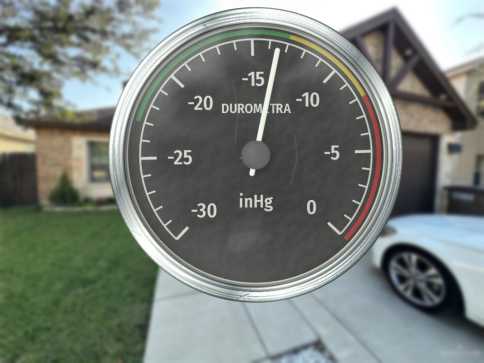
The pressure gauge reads inHg -13.5
